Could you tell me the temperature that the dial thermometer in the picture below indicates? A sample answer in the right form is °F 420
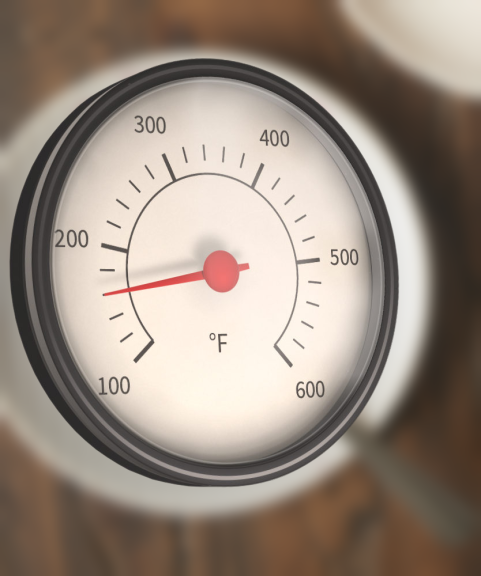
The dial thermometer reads °F 160
